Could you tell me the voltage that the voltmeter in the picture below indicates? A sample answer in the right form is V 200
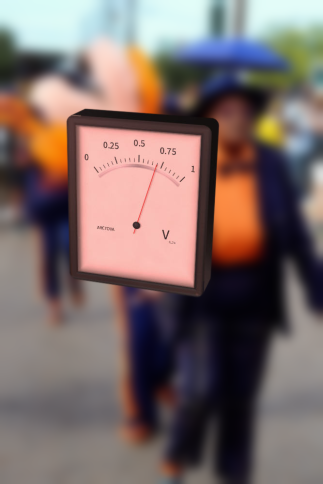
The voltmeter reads V 0.7
